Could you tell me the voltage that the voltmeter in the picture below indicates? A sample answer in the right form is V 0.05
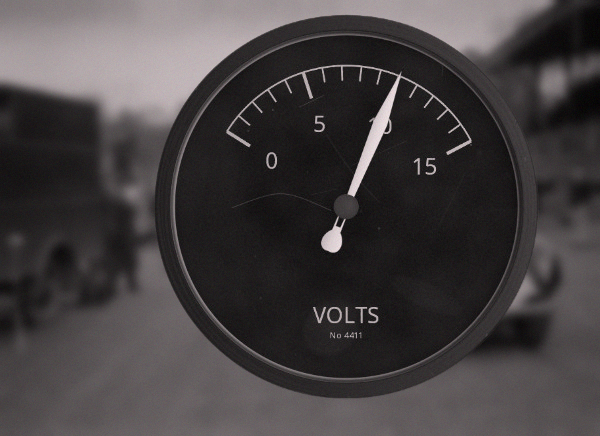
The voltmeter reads V 10
